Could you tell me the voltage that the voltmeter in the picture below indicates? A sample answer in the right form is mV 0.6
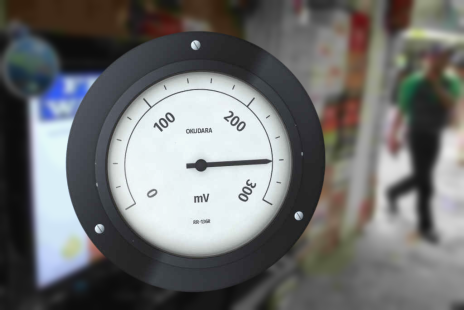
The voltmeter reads mV 260
